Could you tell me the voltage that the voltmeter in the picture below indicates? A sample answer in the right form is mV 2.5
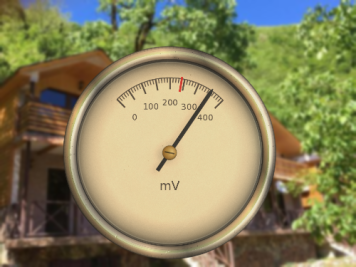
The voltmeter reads mV 350
